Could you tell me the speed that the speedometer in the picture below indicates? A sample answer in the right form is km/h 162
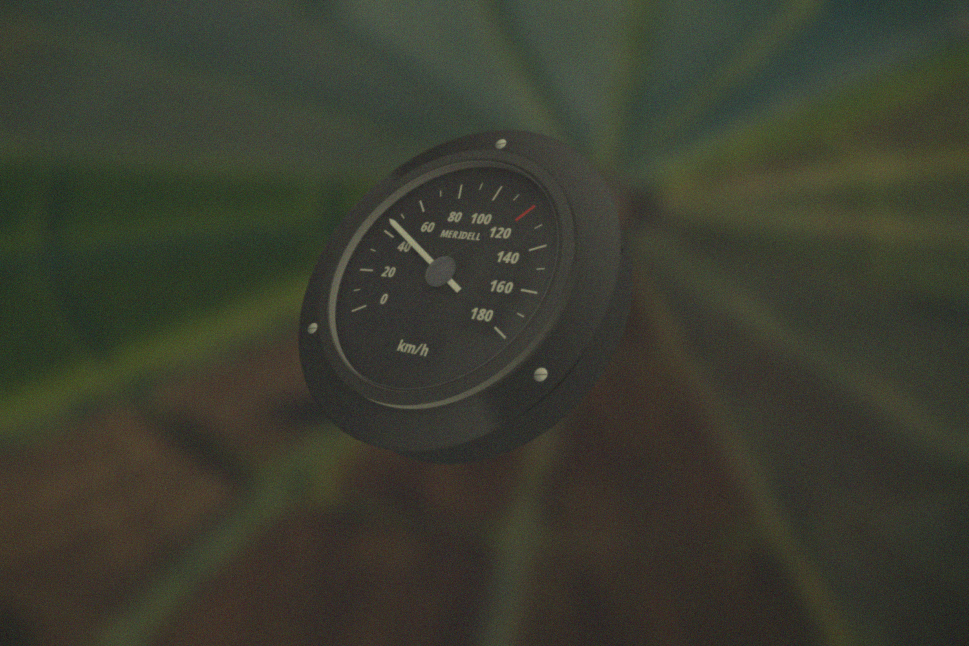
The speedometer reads km/h 45
